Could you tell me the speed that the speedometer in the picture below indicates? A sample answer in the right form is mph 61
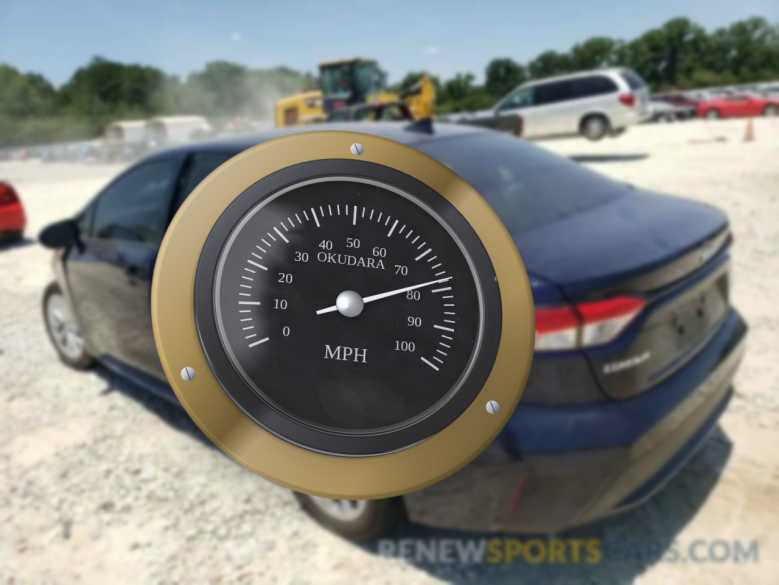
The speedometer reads mph 78
